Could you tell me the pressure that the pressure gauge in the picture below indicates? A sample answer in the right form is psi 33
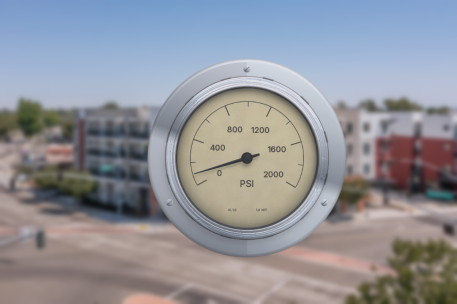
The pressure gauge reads psi 100
